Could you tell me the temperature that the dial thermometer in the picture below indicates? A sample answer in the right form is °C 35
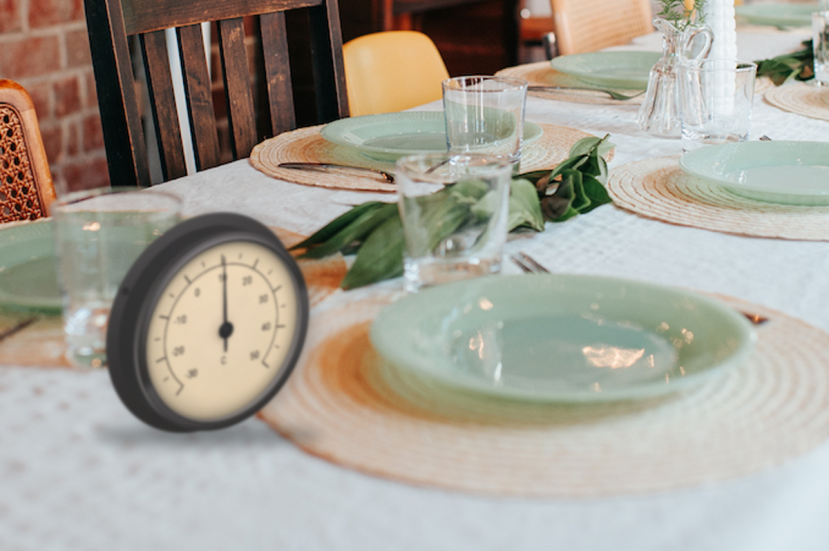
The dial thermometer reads °C 10
